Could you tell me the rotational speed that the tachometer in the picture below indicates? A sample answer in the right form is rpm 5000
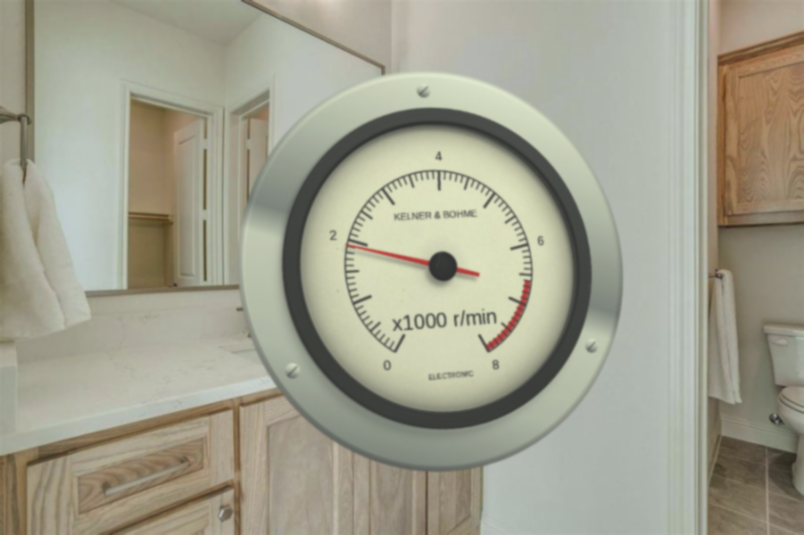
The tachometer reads rpm 1900
